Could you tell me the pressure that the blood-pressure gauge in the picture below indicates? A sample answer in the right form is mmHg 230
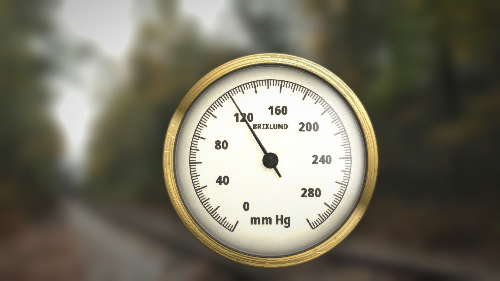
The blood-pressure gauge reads mmHg 120
